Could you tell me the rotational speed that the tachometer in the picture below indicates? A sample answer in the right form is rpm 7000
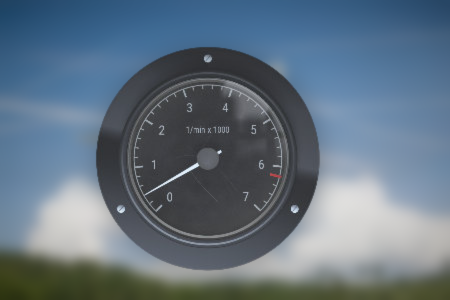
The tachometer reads rpm 400
